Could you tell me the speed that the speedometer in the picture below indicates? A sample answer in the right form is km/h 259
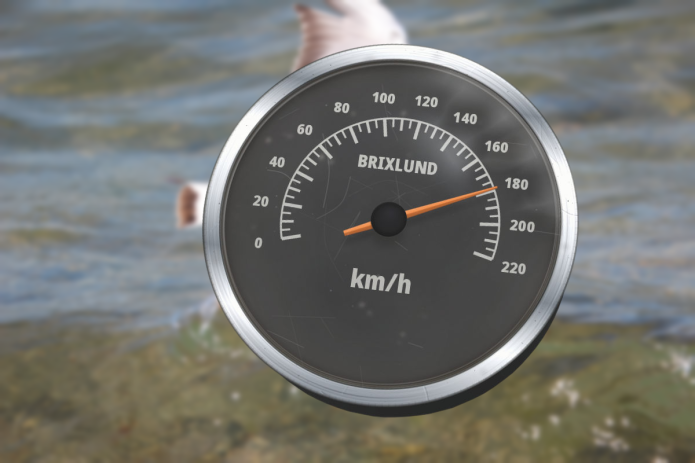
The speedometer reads km/h 180
